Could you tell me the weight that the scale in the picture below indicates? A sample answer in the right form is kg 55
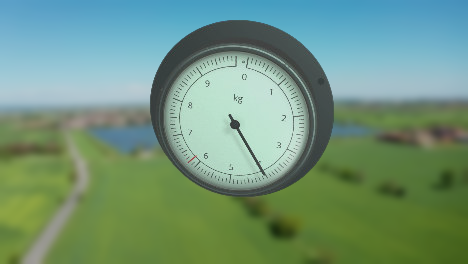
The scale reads kg 4
